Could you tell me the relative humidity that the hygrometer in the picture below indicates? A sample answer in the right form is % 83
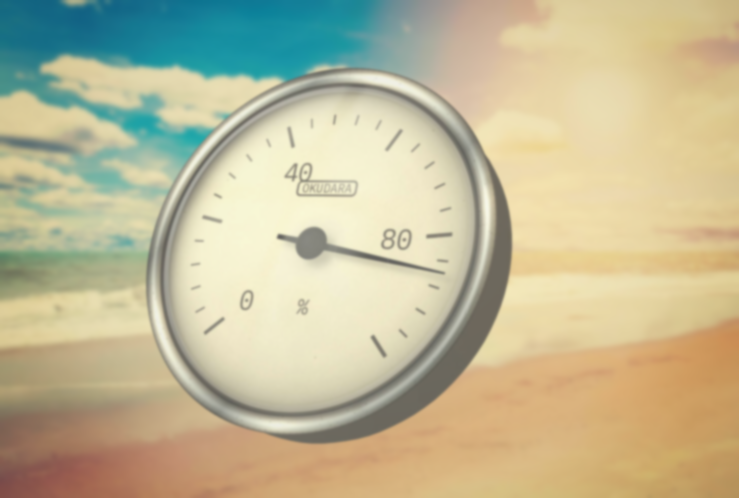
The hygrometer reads % 86
